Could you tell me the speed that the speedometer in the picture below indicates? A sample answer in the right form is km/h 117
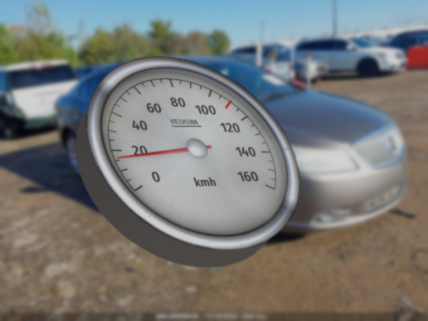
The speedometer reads km/h 15
